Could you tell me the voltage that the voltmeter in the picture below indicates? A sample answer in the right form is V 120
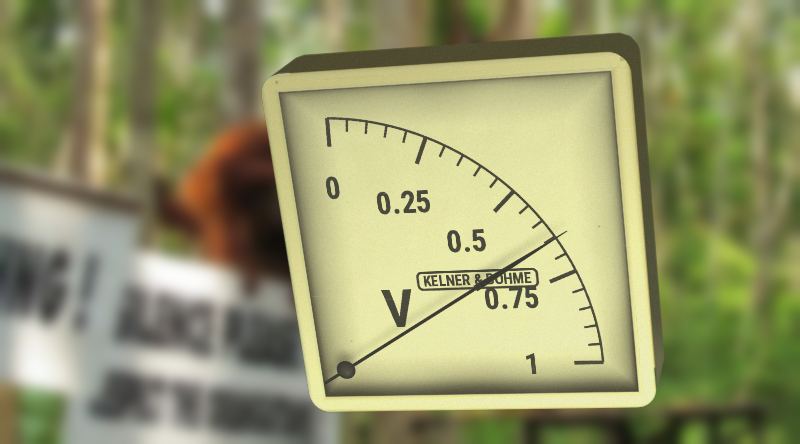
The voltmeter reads V 0.65
